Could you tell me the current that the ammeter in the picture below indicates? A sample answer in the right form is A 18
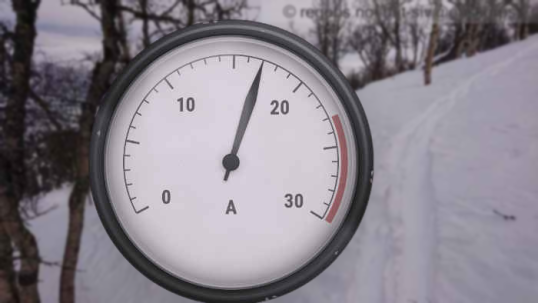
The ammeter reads A 17
